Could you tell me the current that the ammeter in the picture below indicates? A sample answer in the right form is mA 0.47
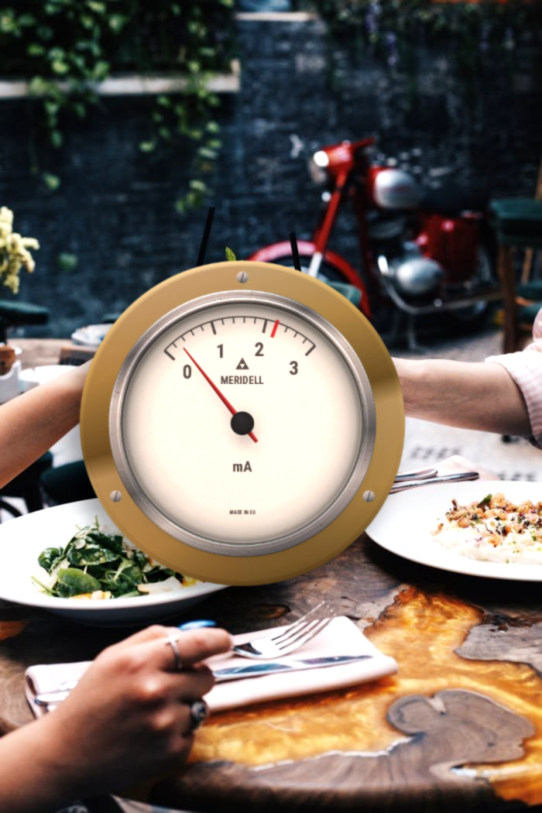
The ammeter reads mA 0.3
